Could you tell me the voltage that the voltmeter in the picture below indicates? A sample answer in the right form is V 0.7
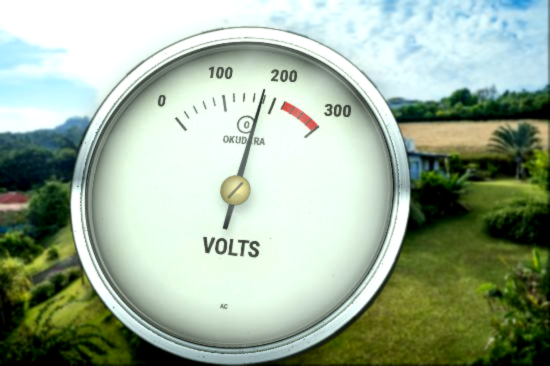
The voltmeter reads V 180
